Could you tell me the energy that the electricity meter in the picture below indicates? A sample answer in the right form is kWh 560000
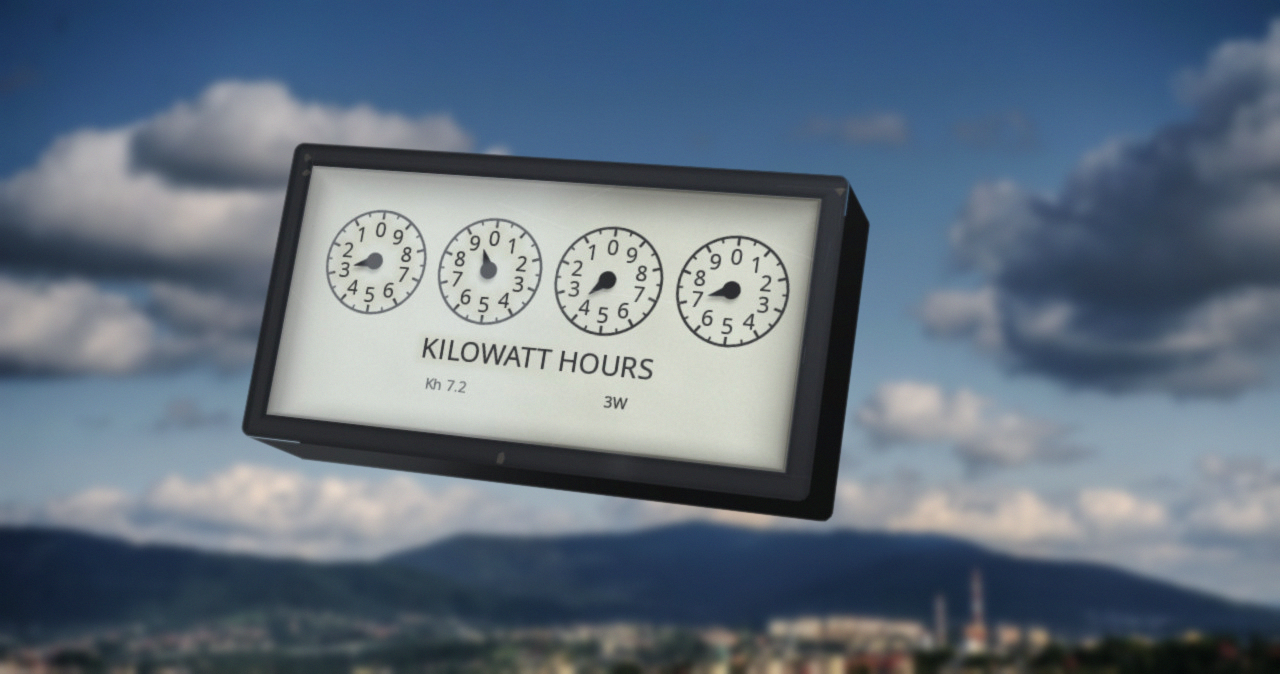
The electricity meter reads kWh 2937
